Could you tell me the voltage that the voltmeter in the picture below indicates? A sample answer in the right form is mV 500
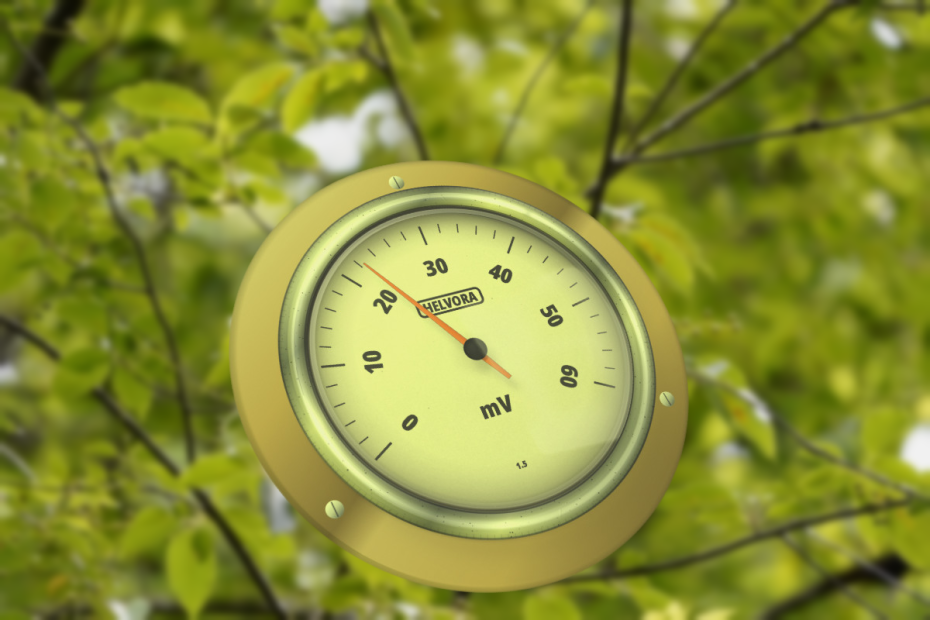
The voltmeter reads mV 22
